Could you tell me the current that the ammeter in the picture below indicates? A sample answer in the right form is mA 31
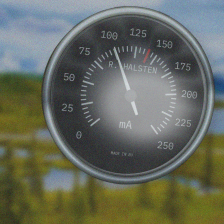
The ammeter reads mA 100
